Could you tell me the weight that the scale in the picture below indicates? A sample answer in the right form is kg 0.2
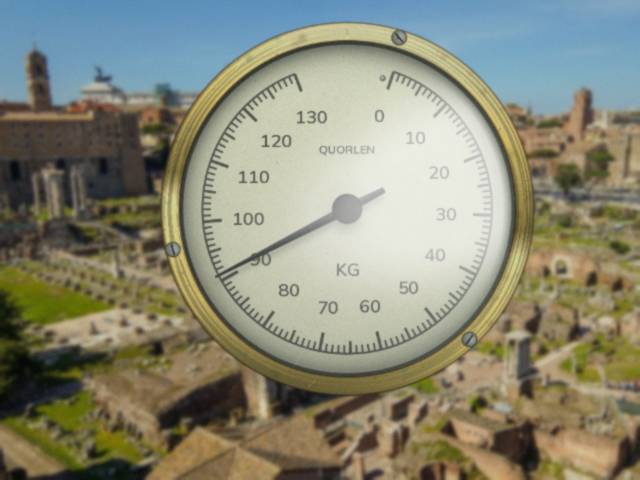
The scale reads kg 91
